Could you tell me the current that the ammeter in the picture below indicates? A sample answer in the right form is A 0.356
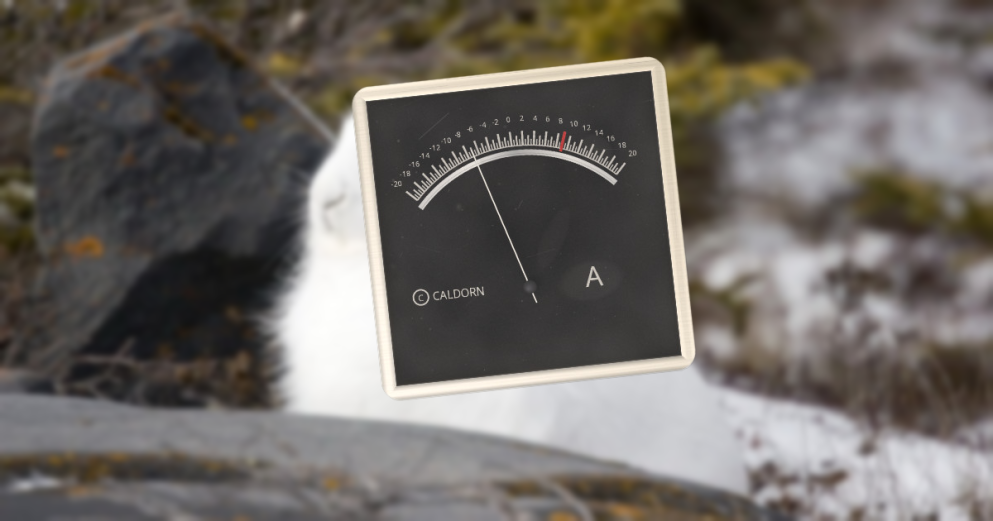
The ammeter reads A -7
